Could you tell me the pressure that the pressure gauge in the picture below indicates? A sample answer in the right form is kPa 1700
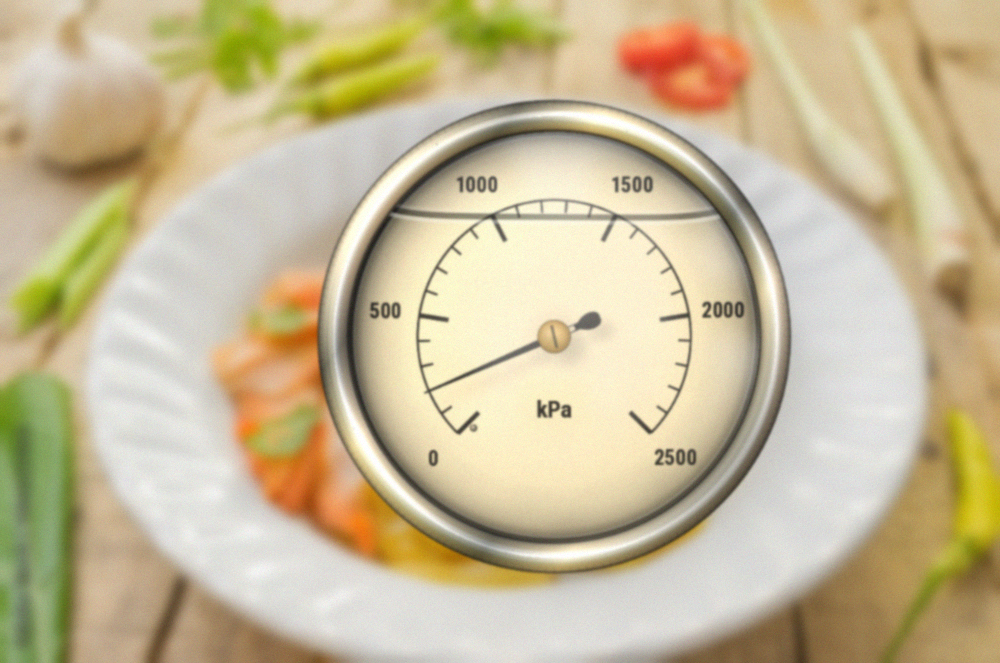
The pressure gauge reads kPa 200
